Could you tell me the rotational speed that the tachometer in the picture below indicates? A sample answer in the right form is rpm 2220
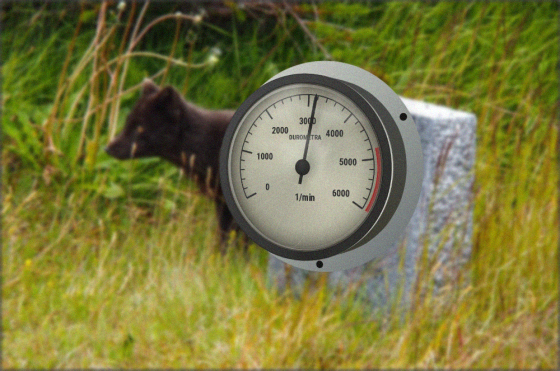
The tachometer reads rpm 3200
